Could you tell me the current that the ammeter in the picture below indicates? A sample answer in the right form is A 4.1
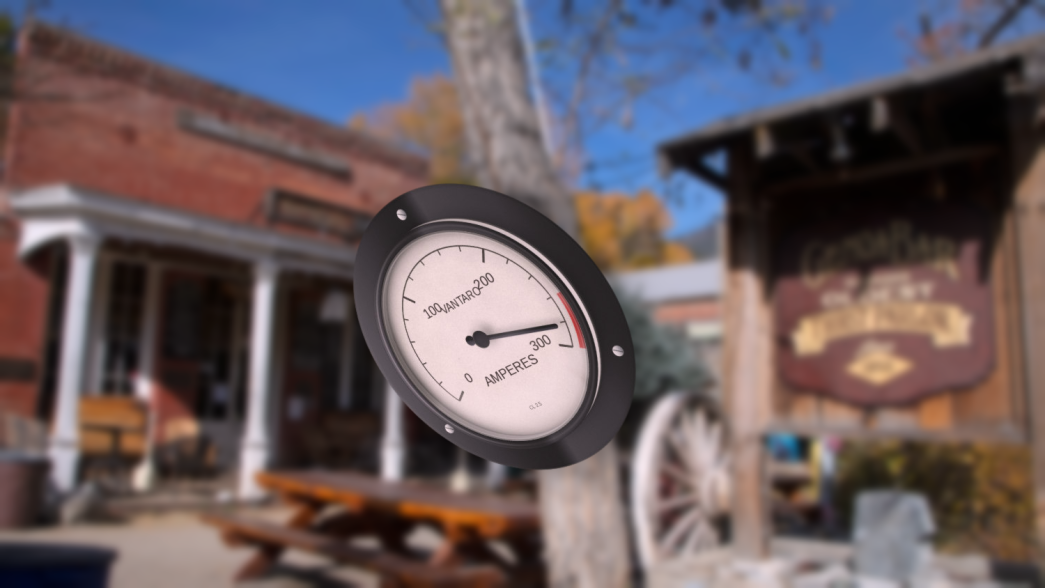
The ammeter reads A 280
